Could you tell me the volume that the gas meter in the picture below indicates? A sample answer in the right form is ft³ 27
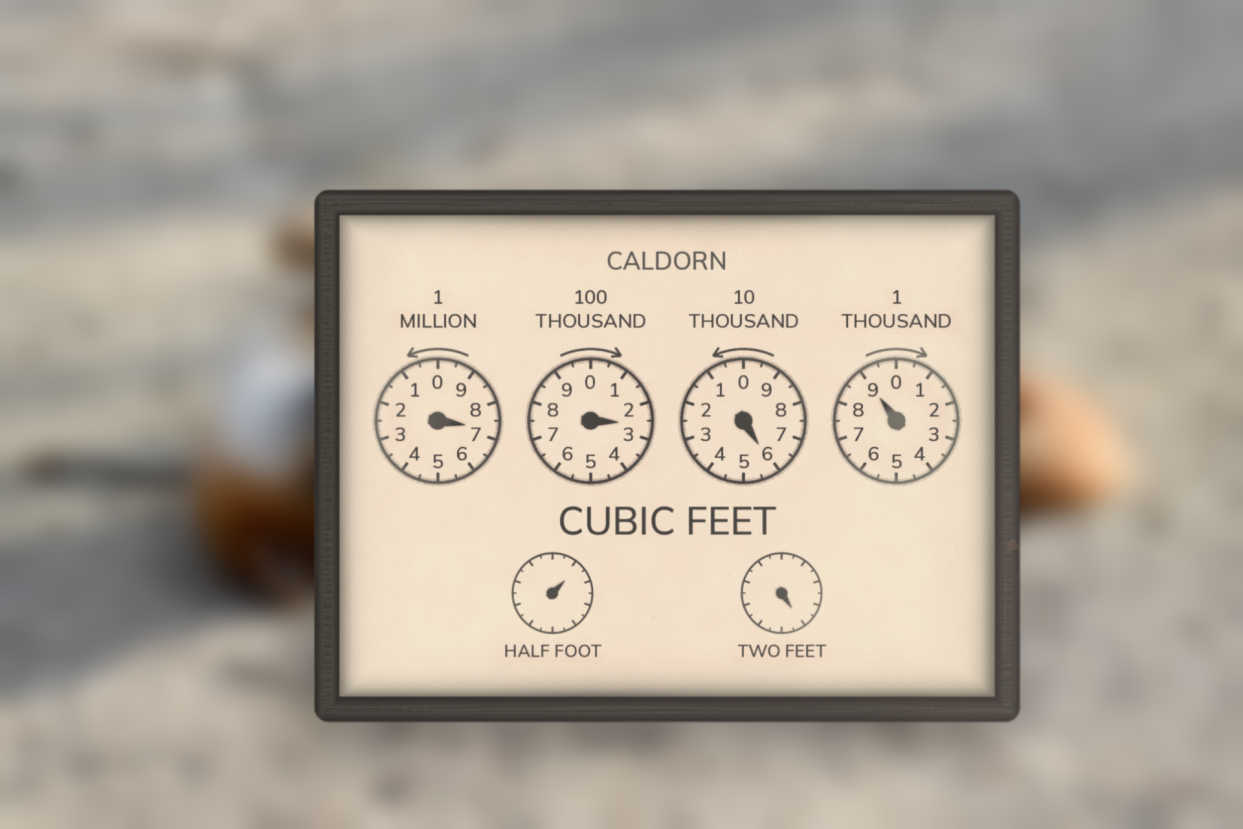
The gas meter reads ft³ 725900
